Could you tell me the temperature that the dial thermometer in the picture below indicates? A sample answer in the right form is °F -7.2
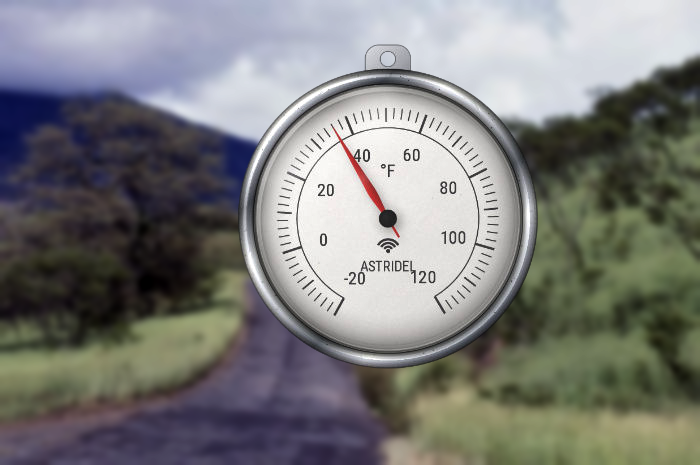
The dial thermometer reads °F 36
